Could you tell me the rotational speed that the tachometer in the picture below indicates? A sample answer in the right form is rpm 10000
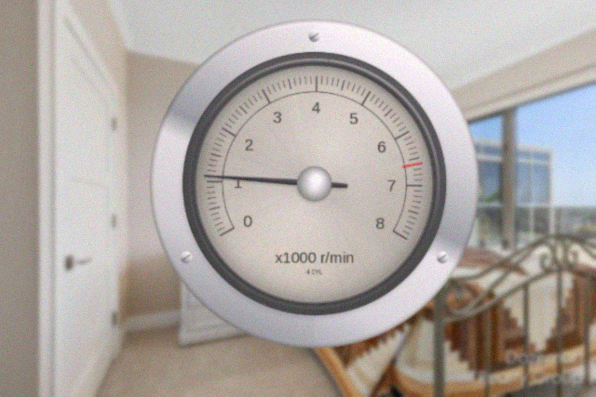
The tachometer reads rpm 1100
